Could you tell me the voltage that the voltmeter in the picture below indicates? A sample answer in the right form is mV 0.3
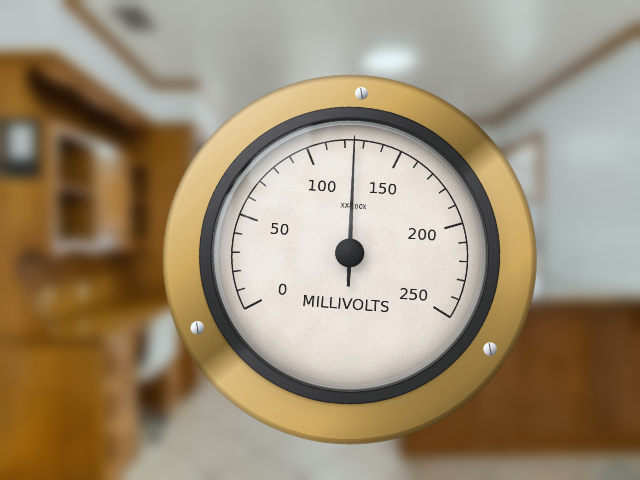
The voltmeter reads mV 125
